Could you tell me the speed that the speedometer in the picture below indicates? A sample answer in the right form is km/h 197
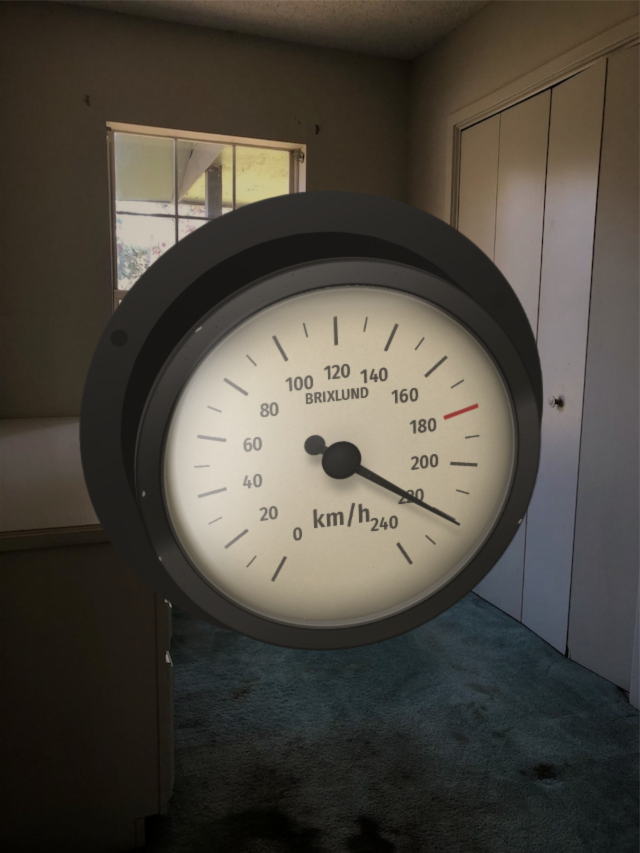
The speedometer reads km/h 220
